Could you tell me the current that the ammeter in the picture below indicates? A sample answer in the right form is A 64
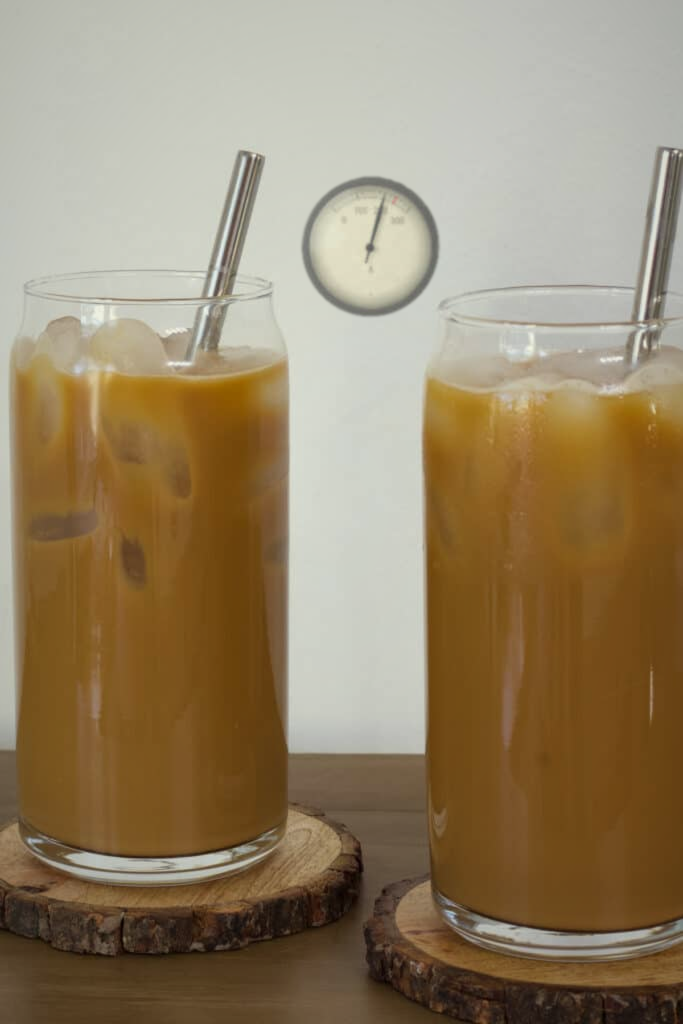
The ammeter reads A 200
